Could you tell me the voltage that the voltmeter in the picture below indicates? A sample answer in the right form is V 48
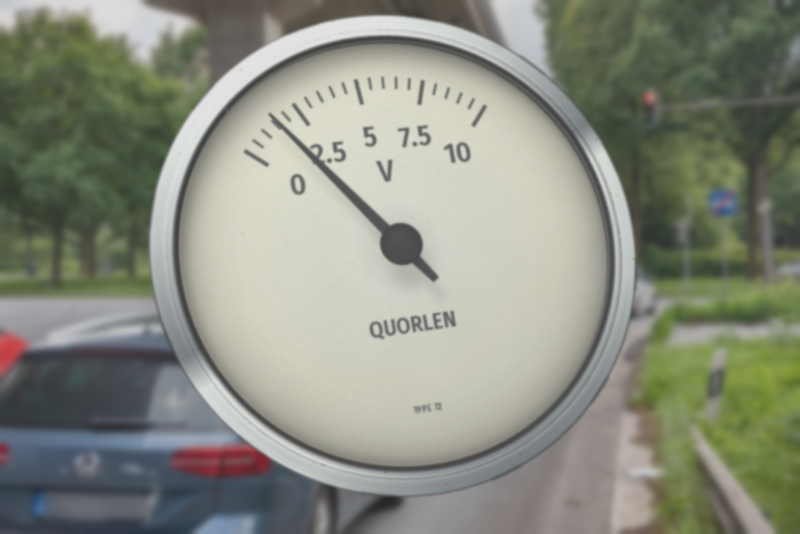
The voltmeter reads V 1.5
